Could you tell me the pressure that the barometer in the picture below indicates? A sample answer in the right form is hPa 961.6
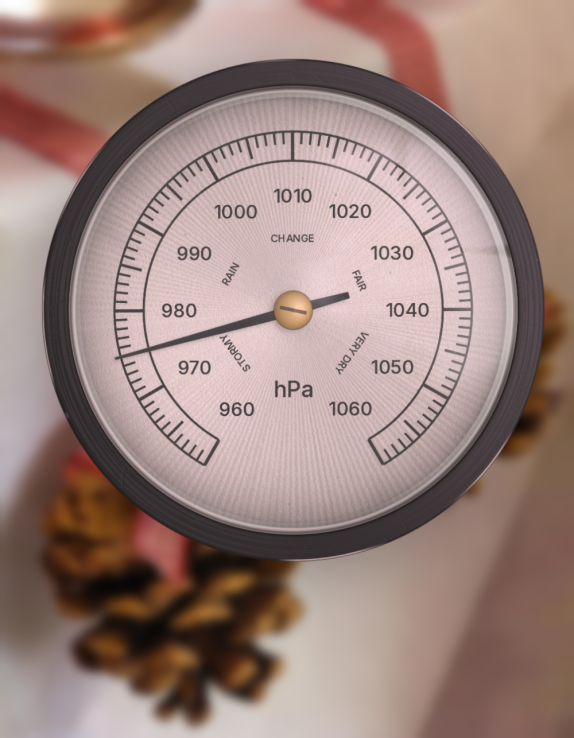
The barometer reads hPa 975
